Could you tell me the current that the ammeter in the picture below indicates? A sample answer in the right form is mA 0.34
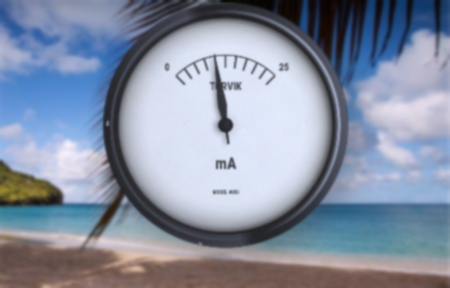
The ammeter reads mA 10
